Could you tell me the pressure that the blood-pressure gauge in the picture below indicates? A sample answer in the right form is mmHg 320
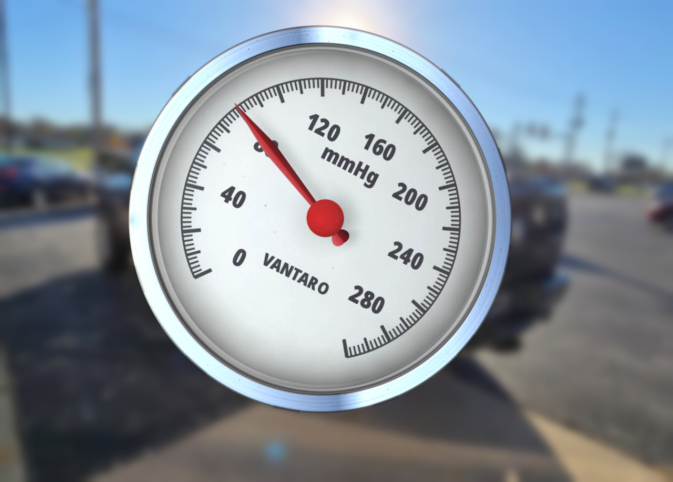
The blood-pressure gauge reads mmHg 80
